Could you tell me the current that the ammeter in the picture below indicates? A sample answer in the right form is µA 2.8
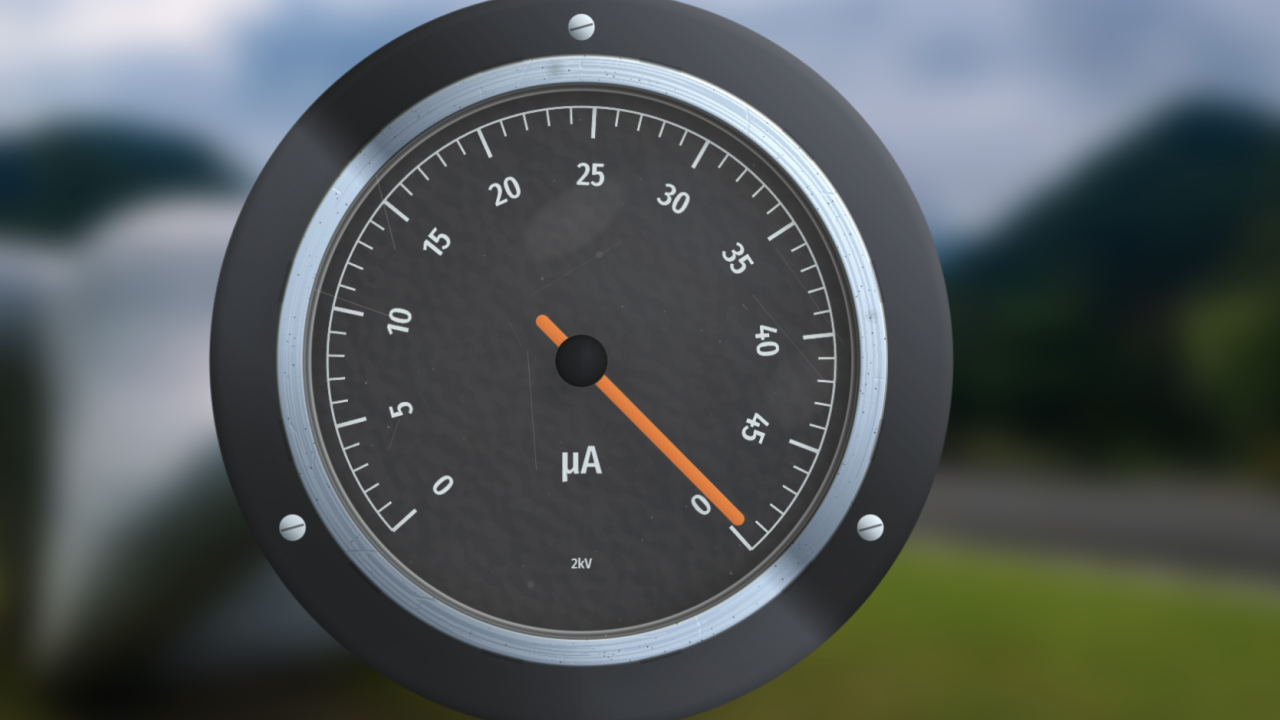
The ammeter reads µA 49.5
